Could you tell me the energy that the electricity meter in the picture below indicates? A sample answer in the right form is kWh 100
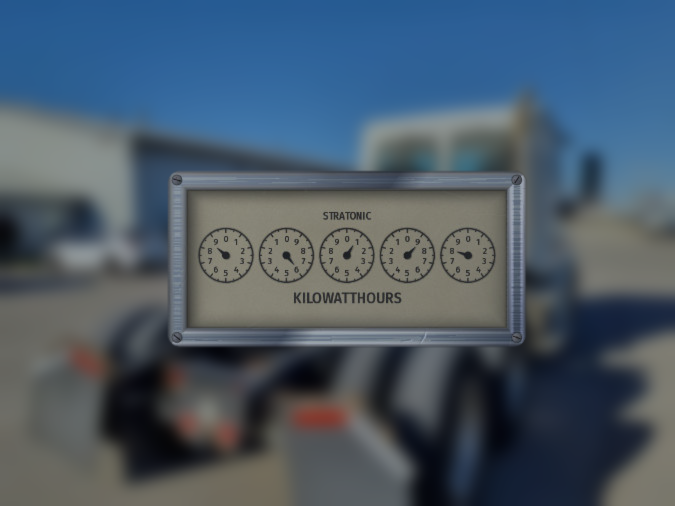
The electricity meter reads kWh 86088
